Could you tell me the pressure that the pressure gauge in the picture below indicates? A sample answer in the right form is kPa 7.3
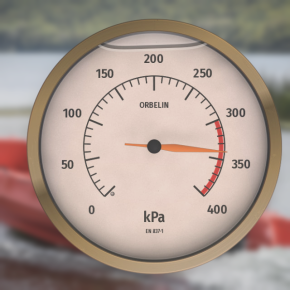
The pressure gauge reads kPa 340
